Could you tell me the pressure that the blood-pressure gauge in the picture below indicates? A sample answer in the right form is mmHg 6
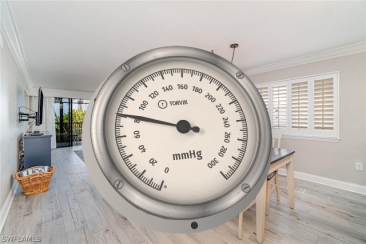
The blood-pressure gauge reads mmHg 80
